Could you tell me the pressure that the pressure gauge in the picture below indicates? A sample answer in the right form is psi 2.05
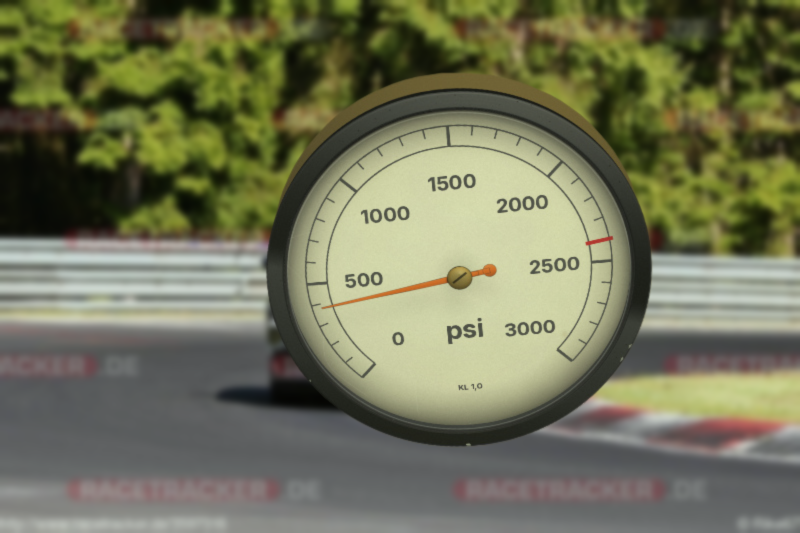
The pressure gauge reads psi 400
